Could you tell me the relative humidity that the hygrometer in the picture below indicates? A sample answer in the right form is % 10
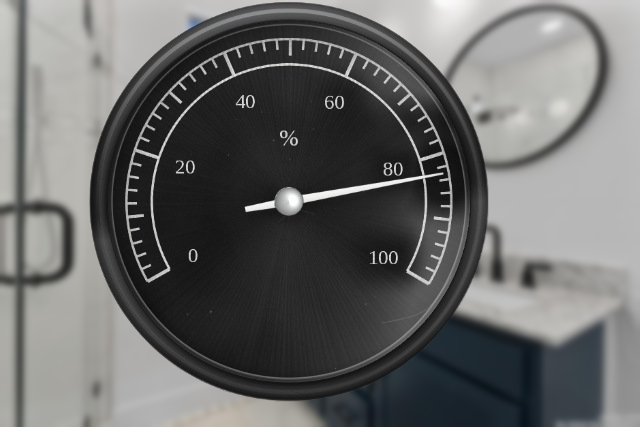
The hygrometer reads % 83
